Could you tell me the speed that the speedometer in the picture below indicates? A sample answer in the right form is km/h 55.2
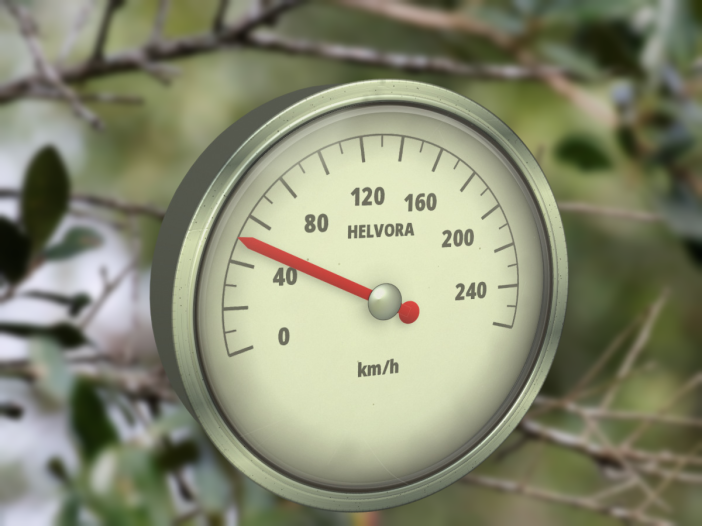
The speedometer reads km/h 50
